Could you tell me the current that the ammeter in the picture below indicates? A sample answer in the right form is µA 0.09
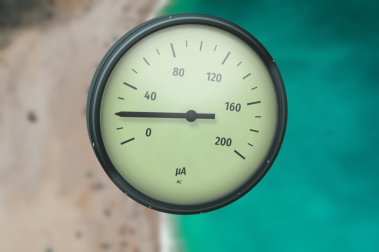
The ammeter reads µA 20
